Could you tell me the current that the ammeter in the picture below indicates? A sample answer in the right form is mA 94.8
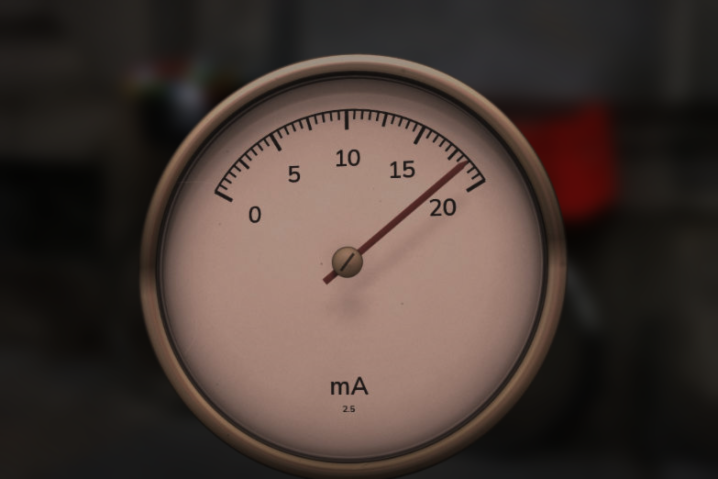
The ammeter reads mA 18.5
